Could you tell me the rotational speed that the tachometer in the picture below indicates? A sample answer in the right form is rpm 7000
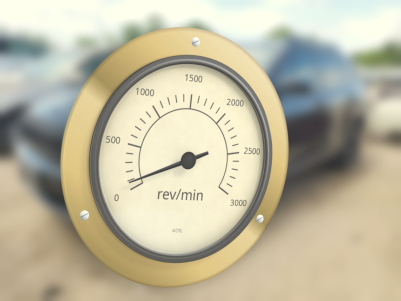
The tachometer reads rpm 100
